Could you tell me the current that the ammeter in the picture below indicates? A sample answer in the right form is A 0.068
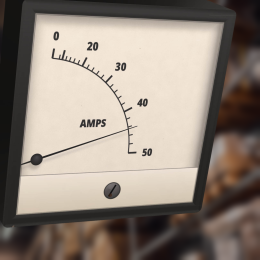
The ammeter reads A 44
